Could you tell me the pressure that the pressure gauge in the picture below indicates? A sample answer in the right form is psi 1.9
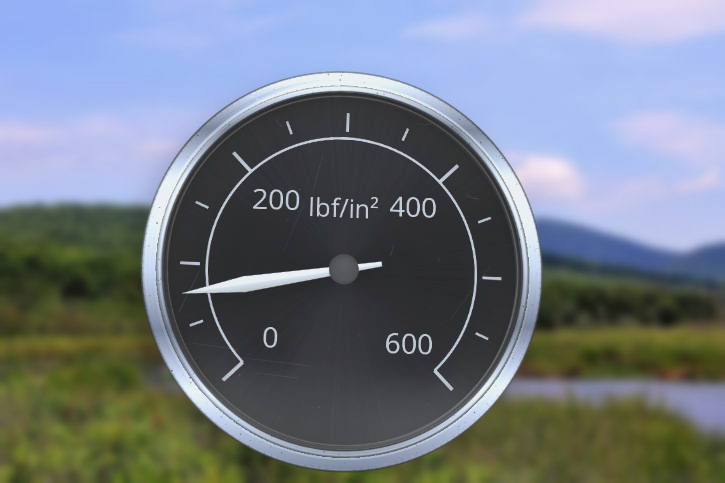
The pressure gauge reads psi 75
